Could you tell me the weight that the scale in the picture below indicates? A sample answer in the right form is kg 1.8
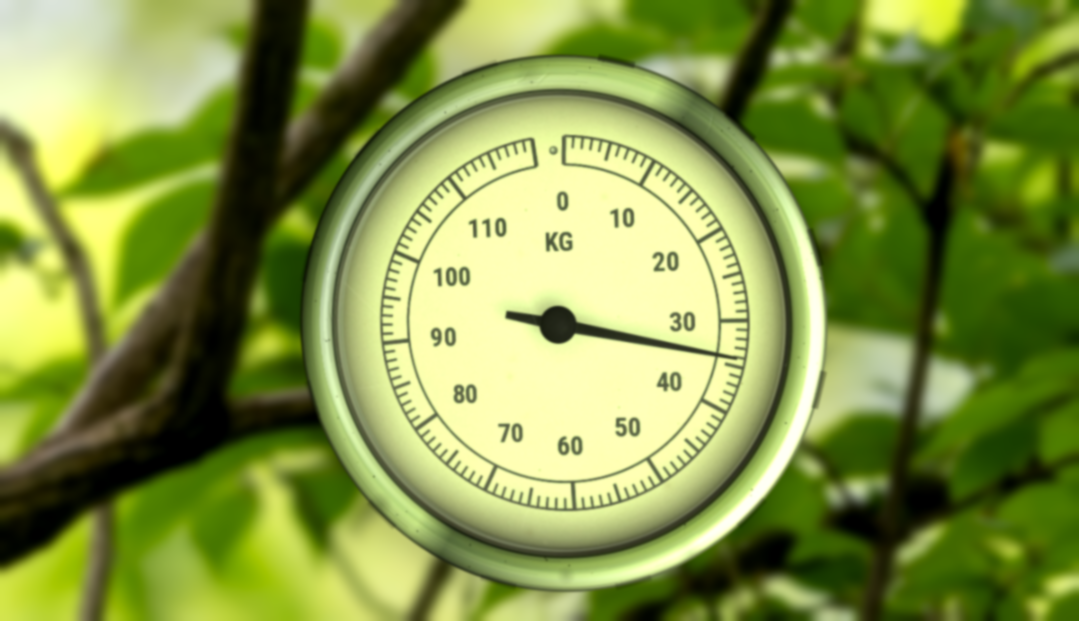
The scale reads kg 34
